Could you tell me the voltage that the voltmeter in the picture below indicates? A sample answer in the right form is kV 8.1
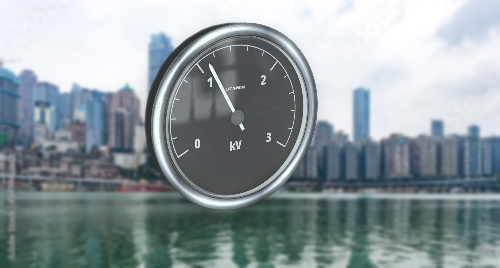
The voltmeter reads kV 1.1
